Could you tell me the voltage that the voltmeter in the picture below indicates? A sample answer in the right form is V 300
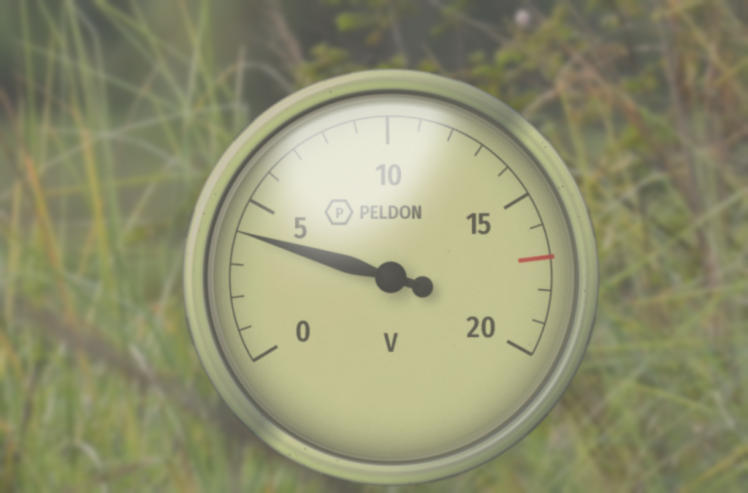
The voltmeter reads V 4
